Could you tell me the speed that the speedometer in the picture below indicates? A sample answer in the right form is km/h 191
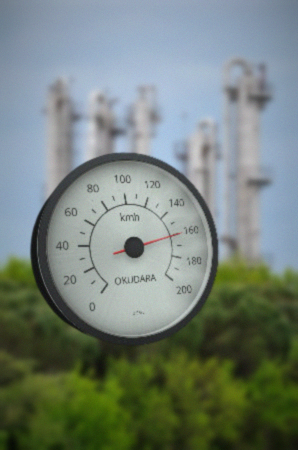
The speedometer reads km/h 160
